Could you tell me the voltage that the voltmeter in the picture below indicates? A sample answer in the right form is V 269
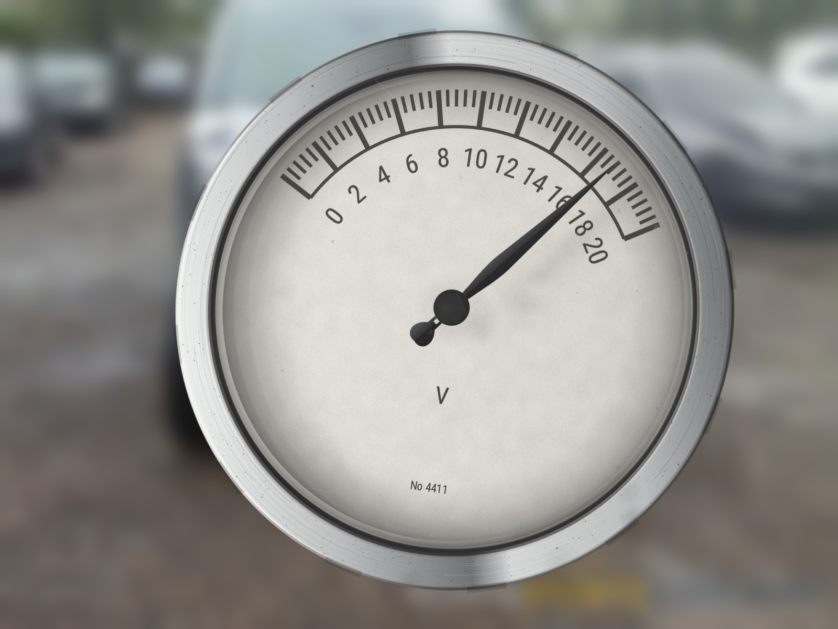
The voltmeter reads V 16.8
